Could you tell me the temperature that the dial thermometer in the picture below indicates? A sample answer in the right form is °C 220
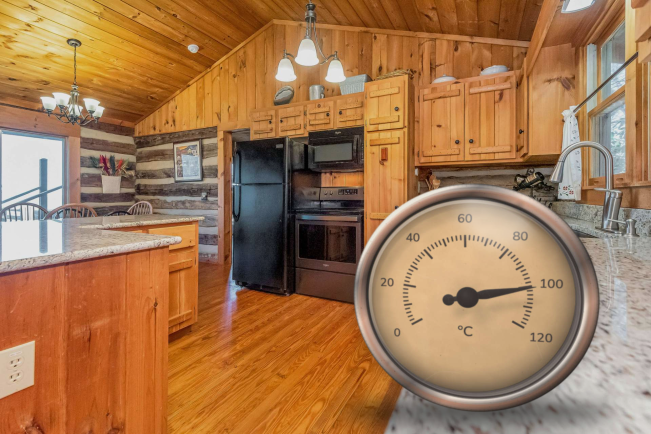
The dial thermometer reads °C 100
